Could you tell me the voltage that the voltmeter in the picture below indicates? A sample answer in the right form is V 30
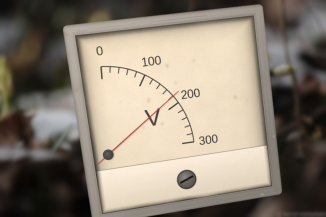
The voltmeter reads V 180
